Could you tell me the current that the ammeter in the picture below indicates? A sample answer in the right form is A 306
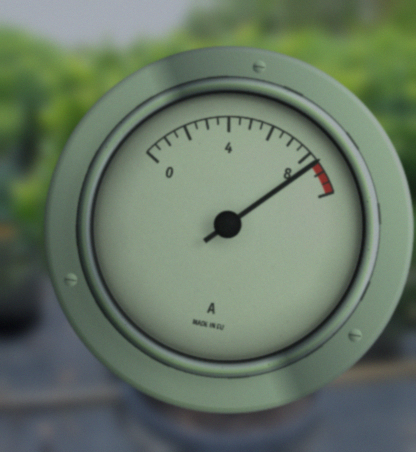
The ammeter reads A 8.5
